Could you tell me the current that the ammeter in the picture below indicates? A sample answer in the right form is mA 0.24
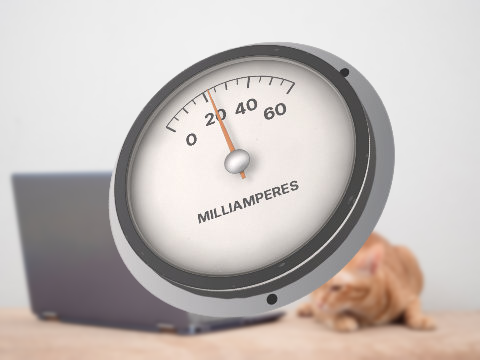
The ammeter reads mA 22.5
